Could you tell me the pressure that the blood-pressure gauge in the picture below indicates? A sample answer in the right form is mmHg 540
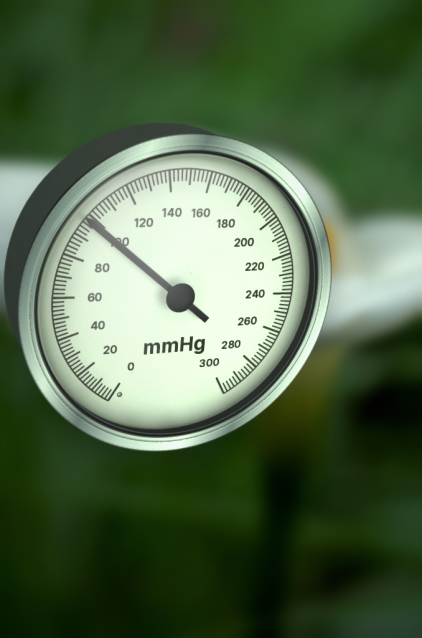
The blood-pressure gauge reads mmHg 98
